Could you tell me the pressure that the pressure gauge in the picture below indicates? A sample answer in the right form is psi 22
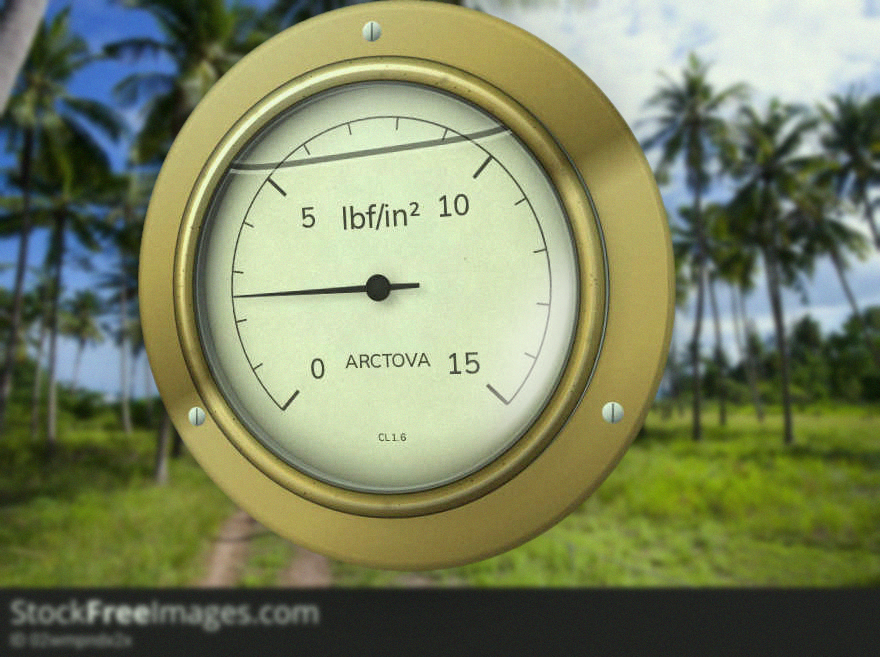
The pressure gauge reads psi 2.5
